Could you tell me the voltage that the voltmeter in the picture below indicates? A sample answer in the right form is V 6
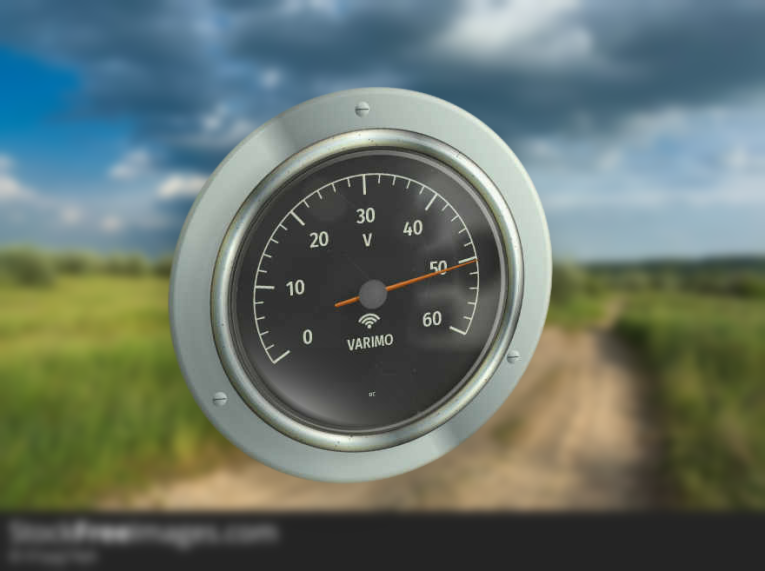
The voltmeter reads V 50
